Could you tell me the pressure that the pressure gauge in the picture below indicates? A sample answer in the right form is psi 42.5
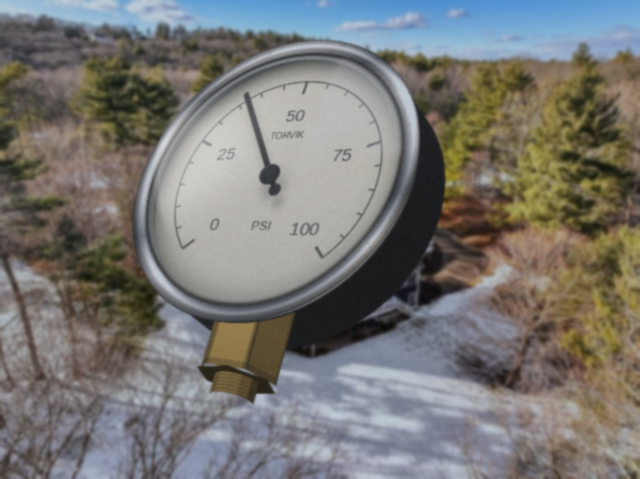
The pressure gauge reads psi 37.5
